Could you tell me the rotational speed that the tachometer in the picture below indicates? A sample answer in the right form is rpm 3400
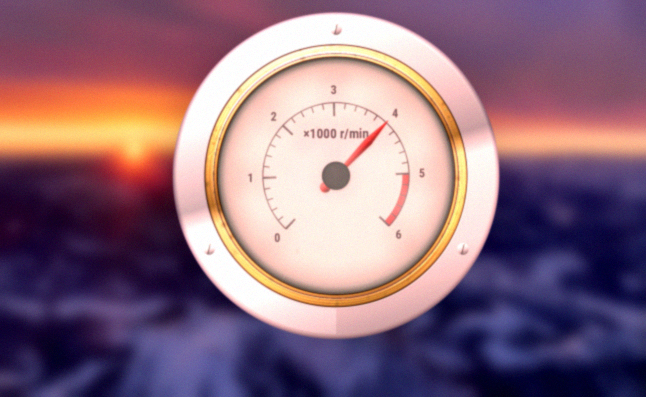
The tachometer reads rpm 4000
